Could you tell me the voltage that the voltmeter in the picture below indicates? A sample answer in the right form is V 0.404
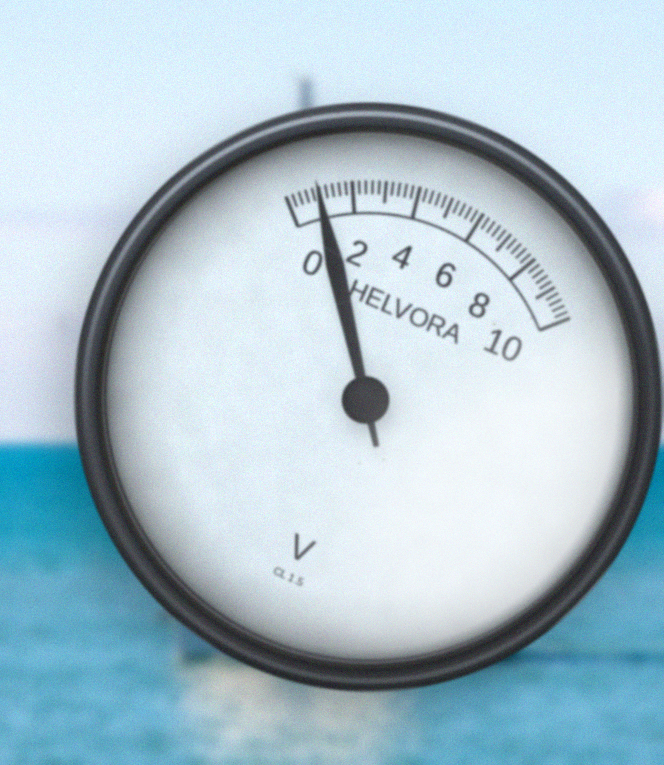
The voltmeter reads V 1
